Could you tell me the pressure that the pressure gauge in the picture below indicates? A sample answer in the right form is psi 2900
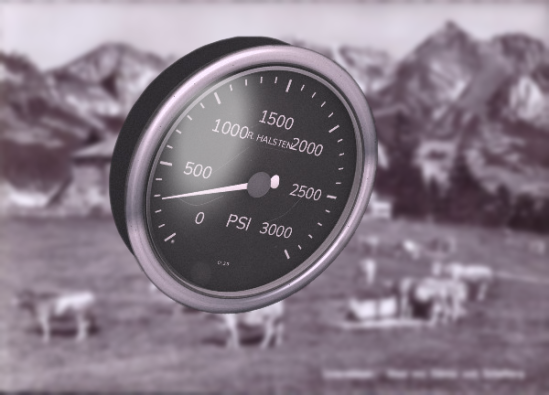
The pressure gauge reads psi 300
